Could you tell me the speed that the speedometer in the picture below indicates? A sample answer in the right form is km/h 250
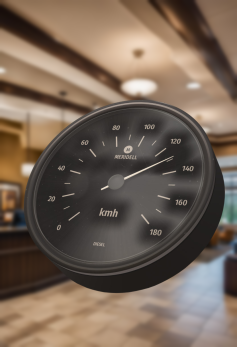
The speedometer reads km/h 130
